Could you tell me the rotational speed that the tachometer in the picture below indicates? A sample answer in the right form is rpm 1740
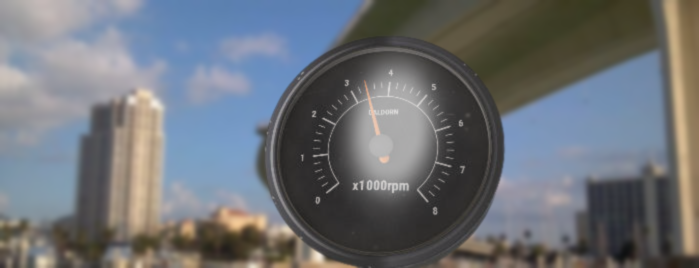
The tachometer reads rpm 3400
